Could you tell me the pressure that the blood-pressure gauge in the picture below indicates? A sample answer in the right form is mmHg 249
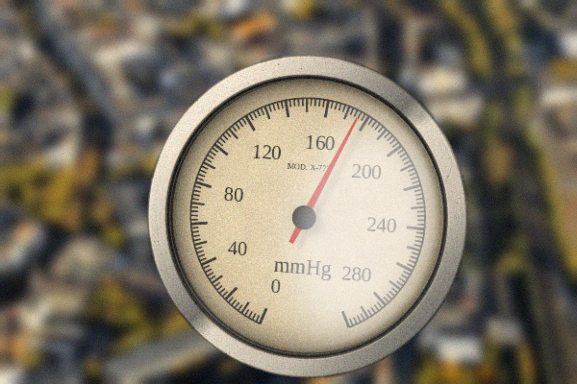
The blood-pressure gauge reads mmHg 176
